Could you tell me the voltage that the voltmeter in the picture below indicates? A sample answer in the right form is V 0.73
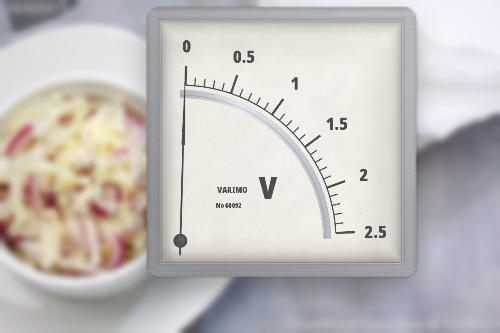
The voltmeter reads V 0
